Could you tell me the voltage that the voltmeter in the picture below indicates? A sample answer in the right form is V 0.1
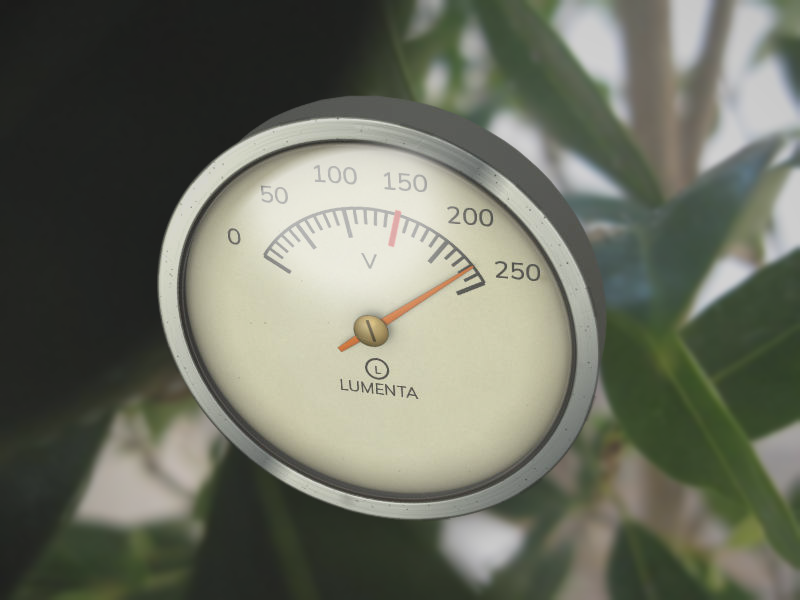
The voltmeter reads V 230
